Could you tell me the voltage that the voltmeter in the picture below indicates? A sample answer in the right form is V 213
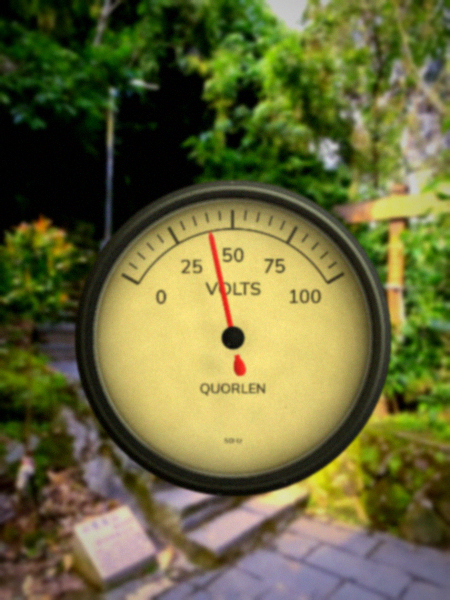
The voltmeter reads V 40
